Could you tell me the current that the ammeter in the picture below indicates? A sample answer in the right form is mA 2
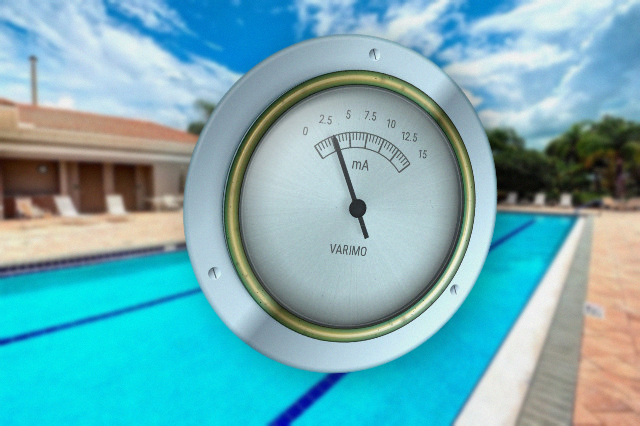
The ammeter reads mA 2.5
